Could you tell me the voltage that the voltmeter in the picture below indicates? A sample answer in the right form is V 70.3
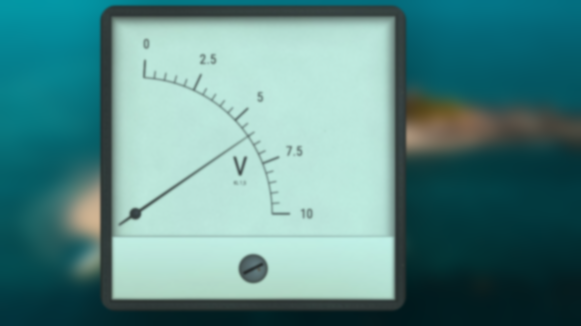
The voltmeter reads V 6
